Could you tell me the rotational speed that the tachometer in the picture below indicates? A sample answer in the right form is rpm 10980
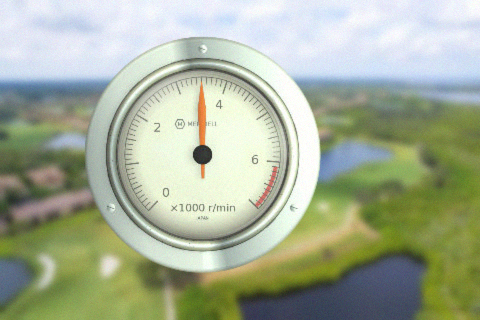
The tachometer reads rpm 3500
